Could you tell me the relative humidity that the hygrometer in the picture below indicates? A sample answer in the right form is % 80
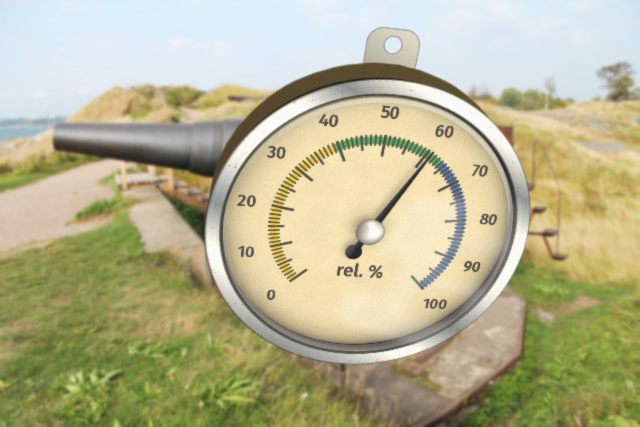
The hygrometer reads % 60
